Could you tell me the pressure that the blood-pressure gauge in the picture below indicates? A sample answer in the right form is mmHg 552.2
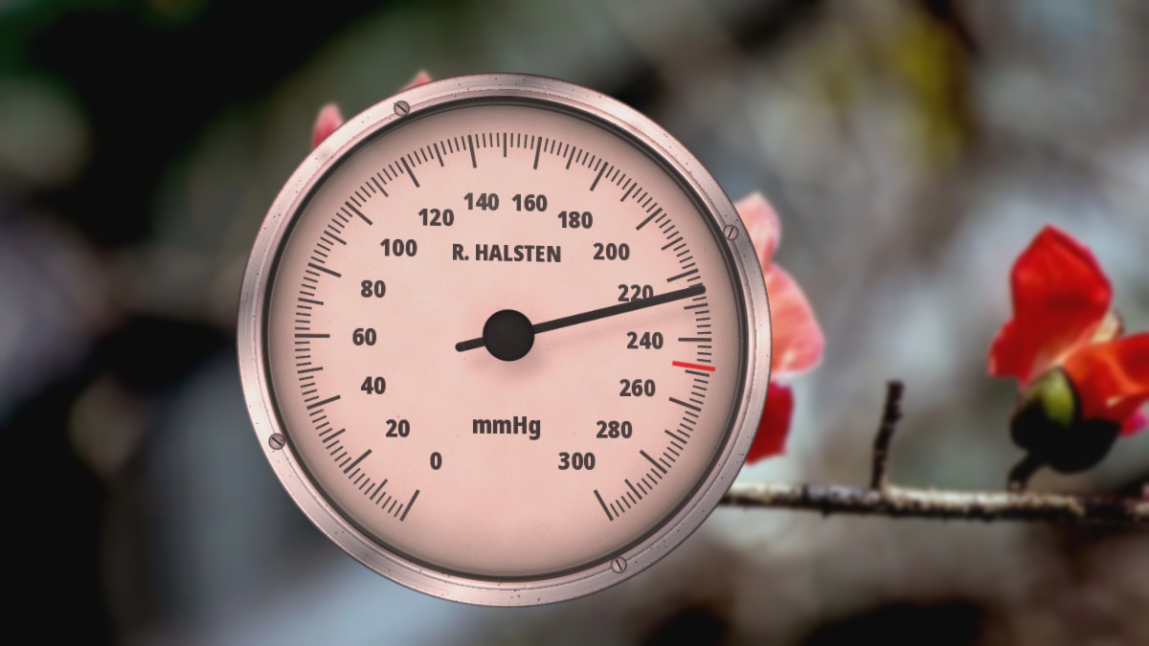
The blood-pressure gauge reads mmHg 226
